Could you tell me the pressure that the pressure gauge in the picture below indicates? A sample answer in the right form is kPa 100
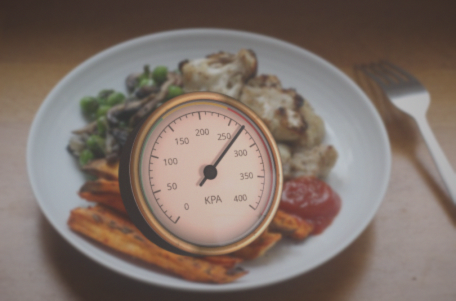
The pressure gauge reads kPa 270
